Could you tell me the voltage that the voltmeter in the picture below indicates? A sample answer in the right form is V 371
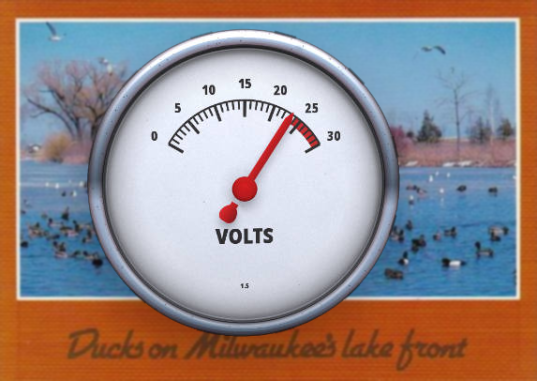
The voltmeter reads V 23
